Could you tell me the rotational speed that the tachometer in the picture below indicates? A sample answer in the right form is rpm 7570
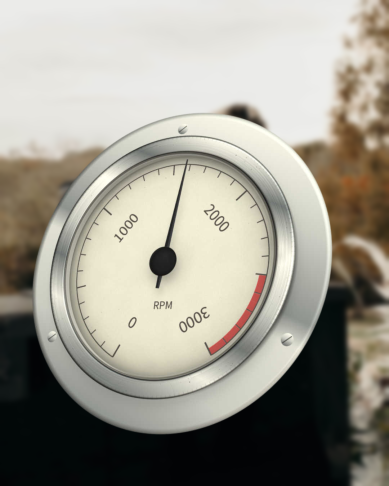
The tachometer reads rpm 1600
